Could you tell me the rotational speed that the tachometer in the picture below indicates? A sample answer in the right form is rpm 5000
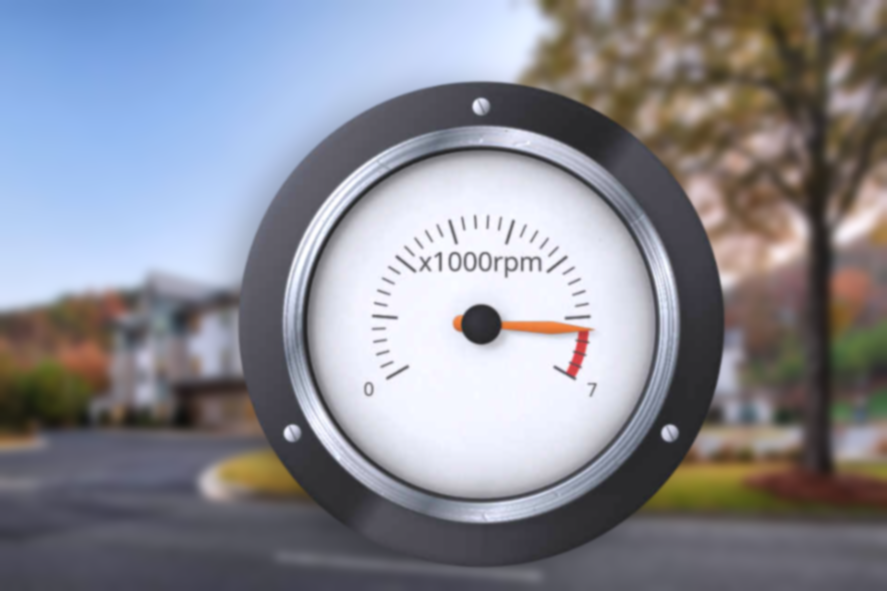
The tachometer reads rpm 6200
